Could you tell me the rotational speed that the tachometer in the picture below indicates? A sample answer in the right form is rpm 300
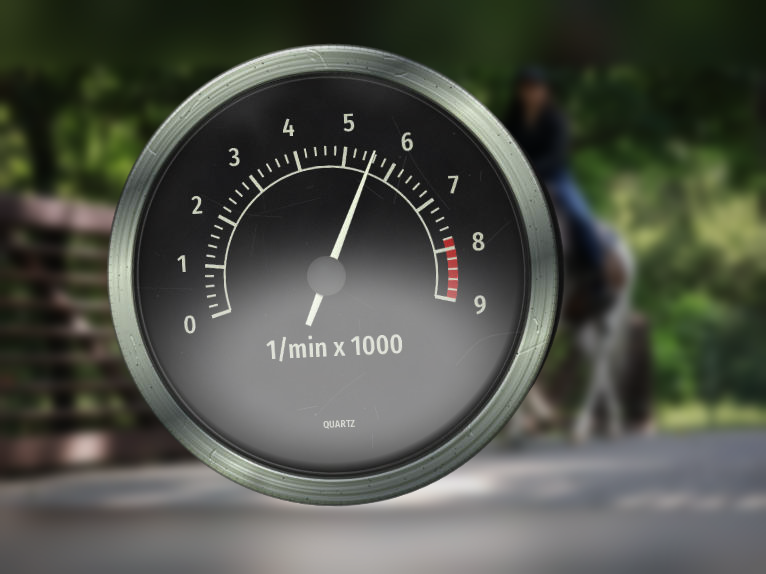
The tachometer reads rpm 5600
